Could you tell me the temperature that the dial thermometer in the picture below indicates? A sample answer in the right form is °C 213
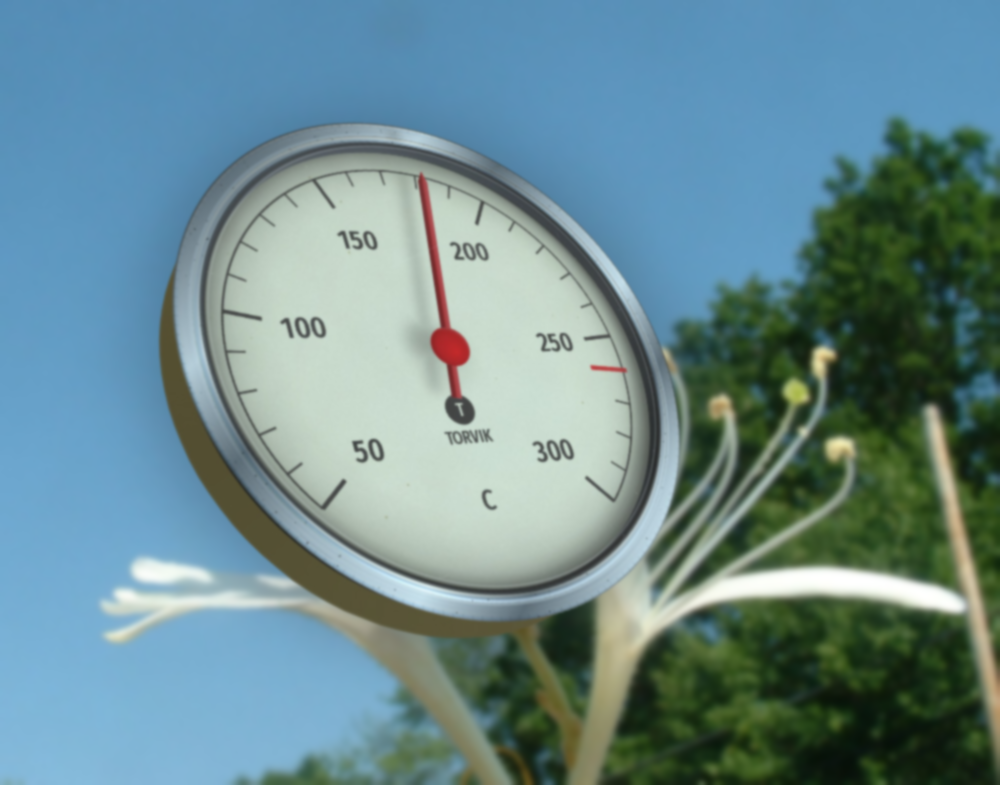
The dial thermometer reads °C 180
